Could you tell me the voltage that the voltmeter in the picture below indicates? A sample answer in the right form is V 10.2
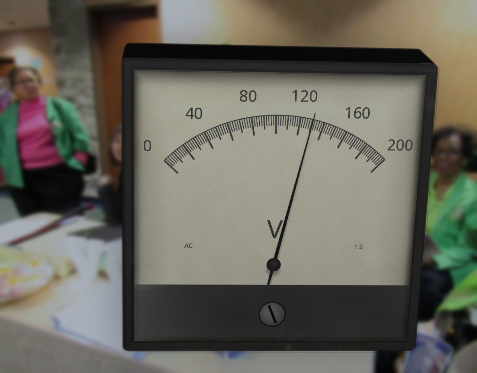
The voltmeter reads V 130
